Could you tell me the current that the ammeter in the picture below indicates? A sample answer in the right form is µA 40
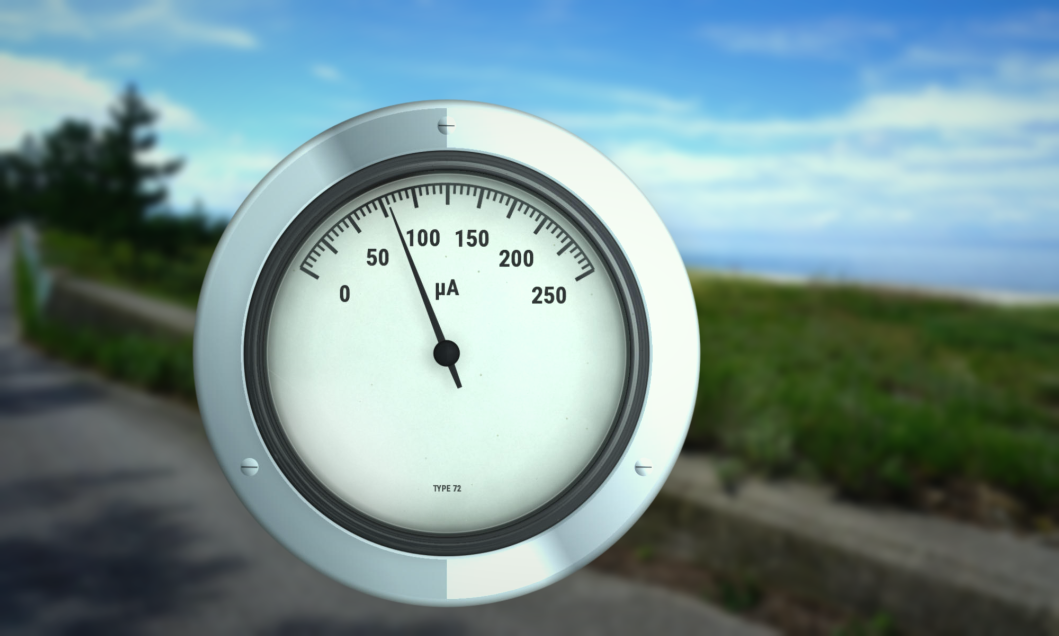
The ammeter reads µA 80
